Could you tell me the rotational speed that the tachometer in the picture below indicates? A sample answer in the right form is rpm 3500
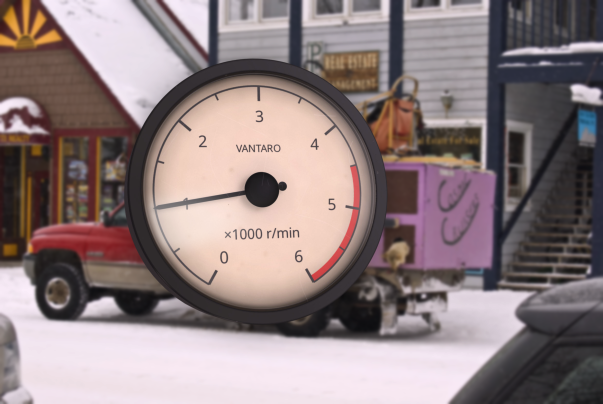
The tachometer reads rpm 1000
